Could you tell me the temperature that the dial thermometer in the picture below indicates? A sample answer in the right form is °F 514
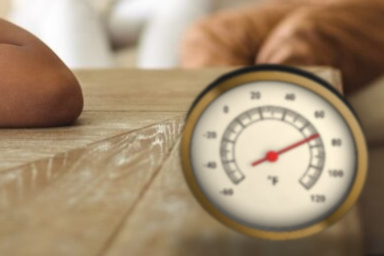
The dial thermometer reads °F 70
